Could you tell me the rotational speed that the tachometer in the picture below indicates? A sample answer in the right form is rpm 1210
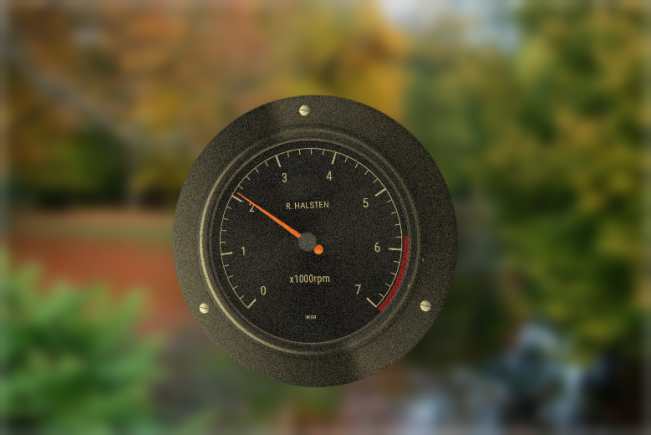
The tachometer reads rpm 2100
